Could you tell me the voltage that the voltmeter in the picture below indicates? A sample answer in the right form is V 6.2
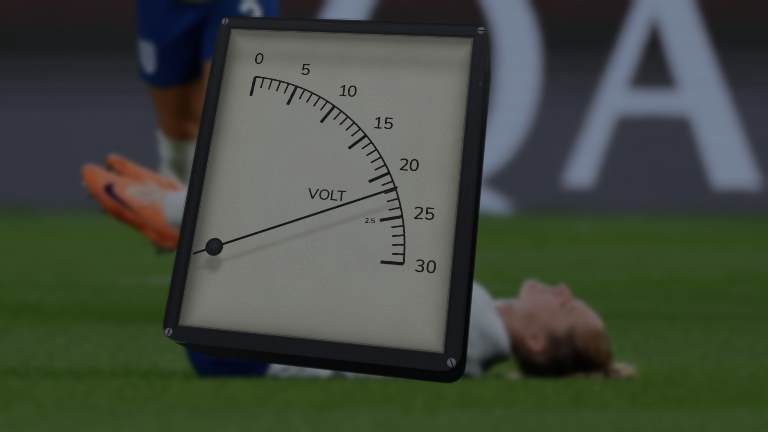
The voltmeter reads V 22
